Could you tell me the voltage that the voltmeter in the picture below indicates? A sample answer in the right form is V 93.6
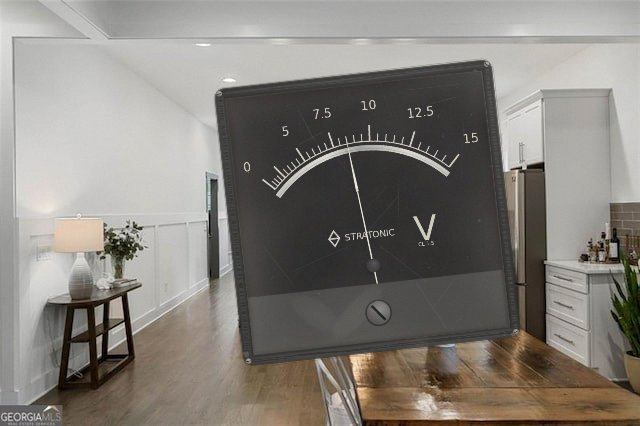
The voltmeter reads V 8.5
